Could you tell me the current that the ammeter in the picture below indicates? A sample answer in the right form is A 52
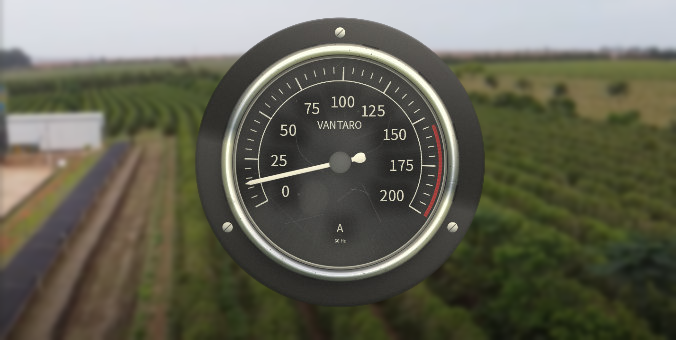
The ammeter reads A 12.5
